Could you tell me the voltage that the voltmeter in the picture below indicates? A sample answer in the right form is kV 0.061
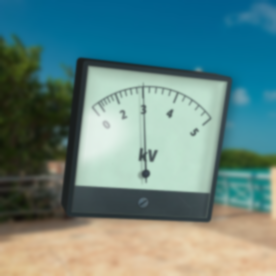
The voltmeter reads kV 3
